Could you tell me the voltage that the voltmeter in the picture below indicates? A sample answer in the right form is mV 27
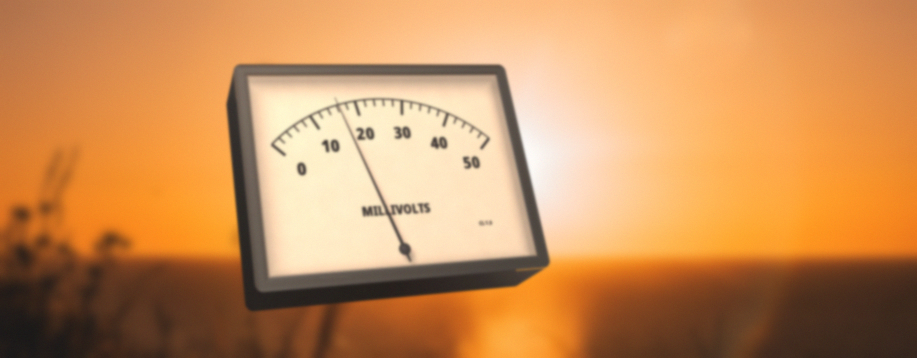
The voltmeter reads mV 16
